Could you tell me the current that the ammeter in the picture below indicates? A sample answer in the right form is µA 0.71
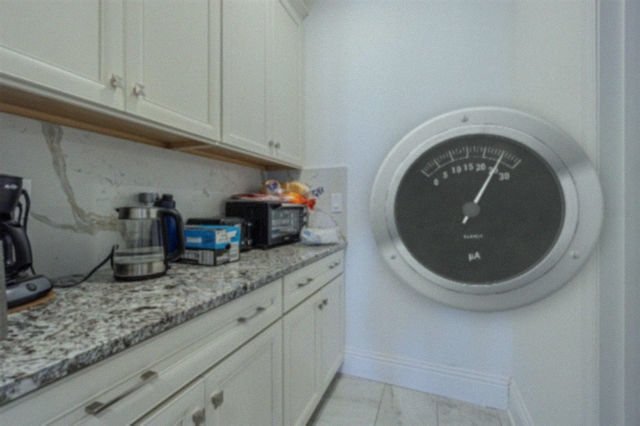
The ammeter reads µA 25
